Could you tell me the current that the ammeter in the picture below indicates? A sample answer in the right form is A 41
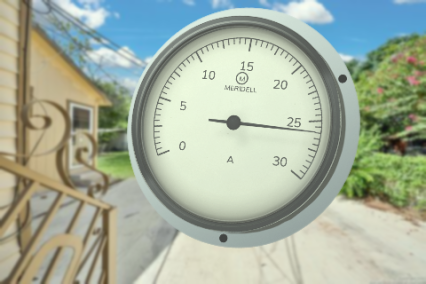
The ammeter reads A 26
